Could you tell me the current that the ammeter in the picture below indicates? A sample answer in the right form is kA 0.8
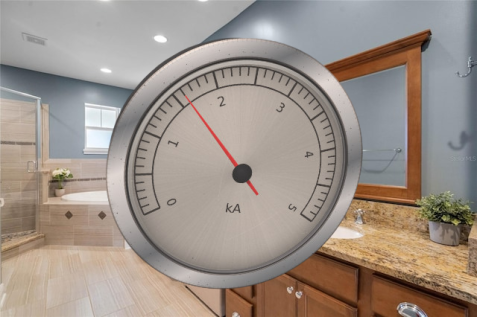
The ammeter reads kA 1.6
